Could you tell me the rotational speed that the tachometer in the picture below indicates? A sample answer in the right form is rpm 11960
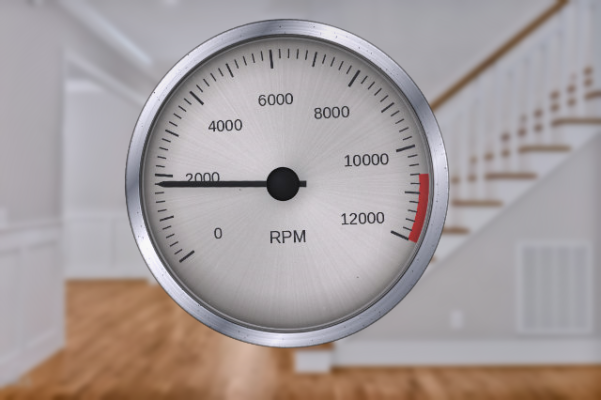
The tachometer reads rpm 1800
